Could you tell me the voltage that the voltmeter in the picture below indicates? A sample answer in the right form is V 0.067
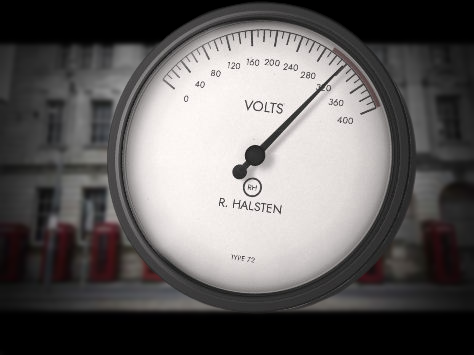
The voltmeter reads V 320
